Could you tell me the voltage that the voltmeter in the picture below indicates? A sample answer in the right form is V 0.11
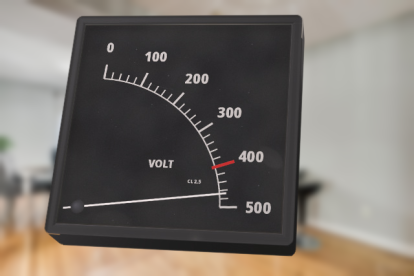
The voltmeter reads V 470
